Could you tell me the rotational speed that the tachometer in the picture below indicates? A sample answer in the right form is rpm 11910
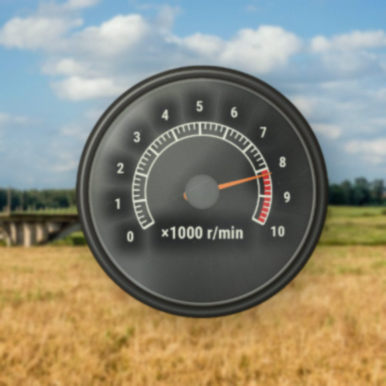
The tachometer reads rpm 8200
